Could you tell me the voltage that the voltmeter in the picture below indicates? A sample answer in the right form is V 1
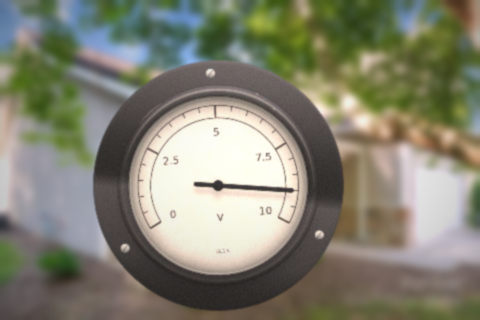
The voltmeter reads V 9
